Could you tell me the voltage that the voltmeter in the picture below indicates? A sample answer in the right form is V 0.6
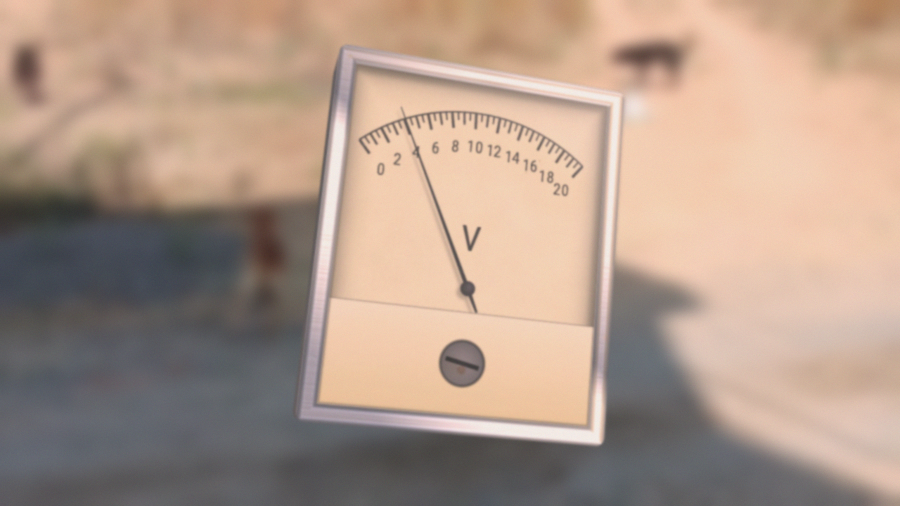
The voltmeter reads V 4
